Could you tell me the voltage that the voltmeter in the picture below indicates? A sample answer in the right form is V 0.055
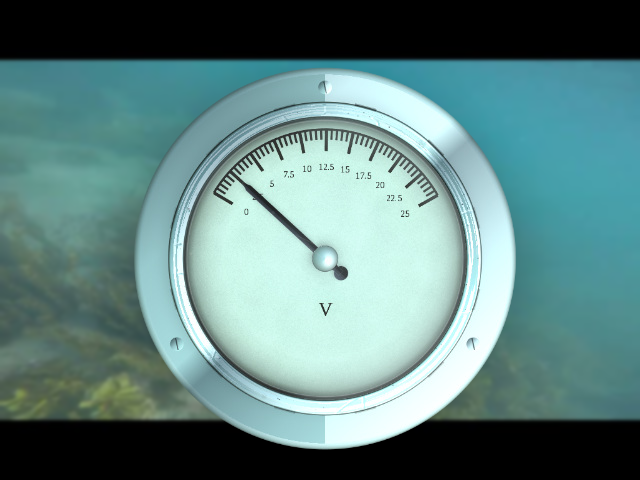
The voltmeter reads V 2.5
